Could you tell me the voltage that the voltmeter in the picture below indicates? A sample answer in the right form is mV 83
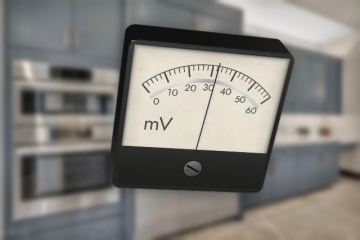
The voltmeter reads mV 32
